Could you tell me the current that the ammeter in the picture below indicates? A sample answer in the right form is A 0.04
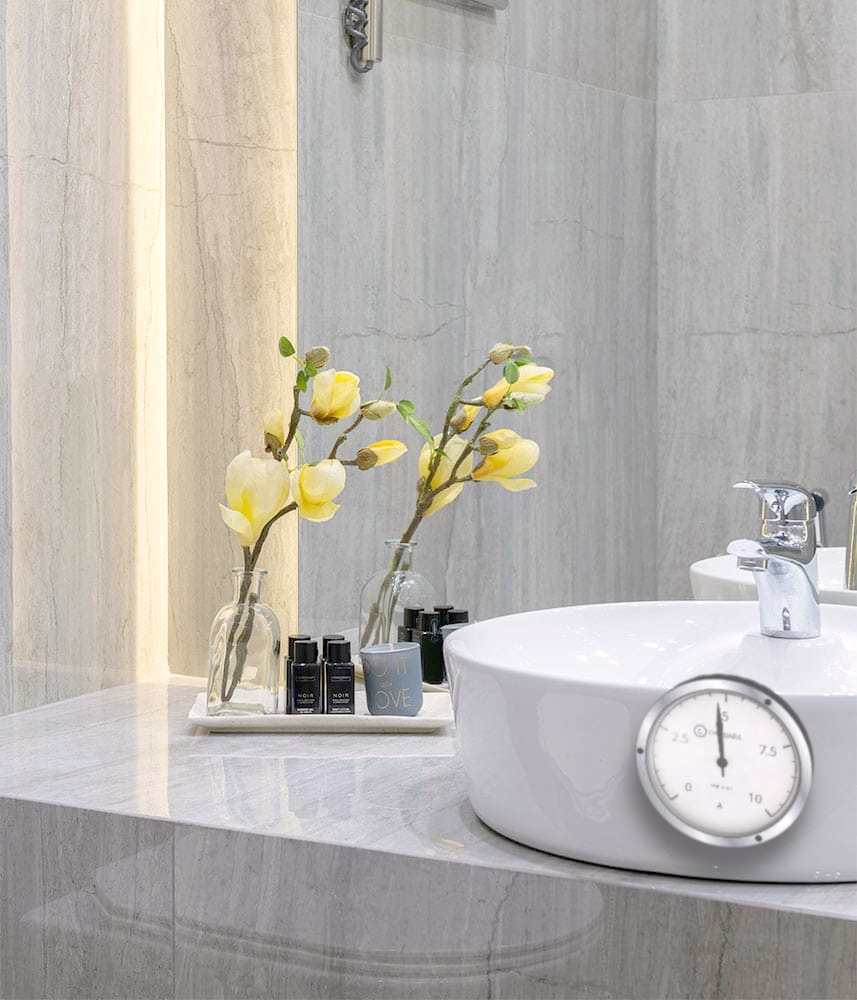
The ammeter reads A 4.75
